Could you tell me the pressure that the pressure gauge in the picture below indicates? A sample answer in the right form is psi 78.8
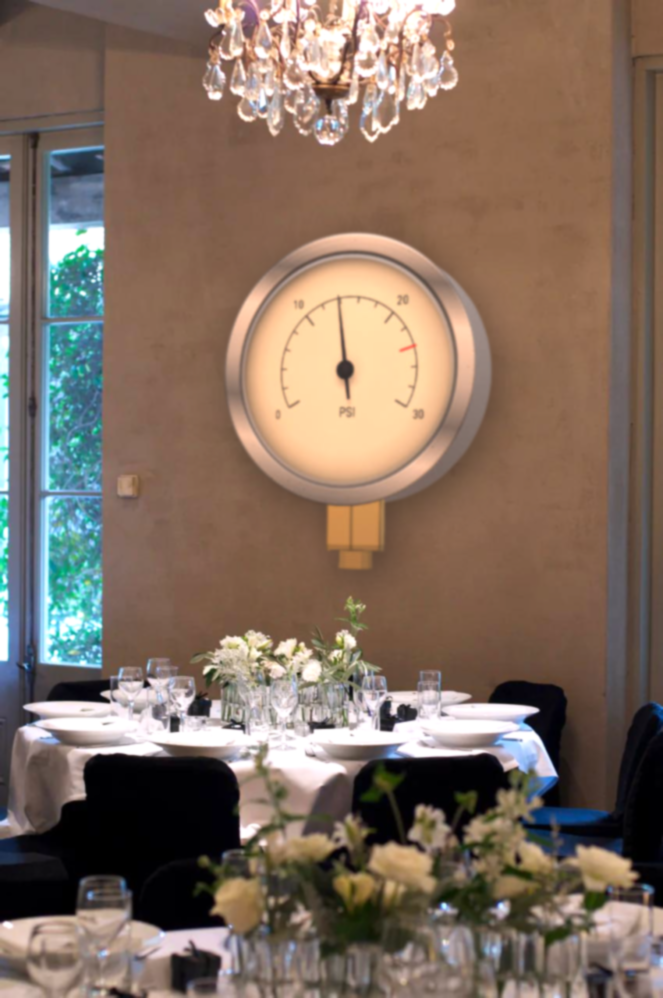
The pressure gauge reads psi 14
